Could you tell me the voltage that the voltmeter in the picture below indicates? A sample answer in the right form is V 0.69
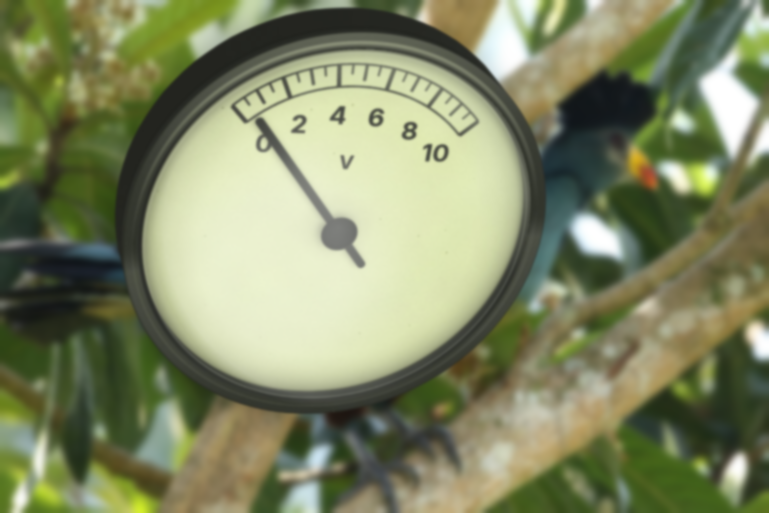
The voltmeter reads V 0.5
